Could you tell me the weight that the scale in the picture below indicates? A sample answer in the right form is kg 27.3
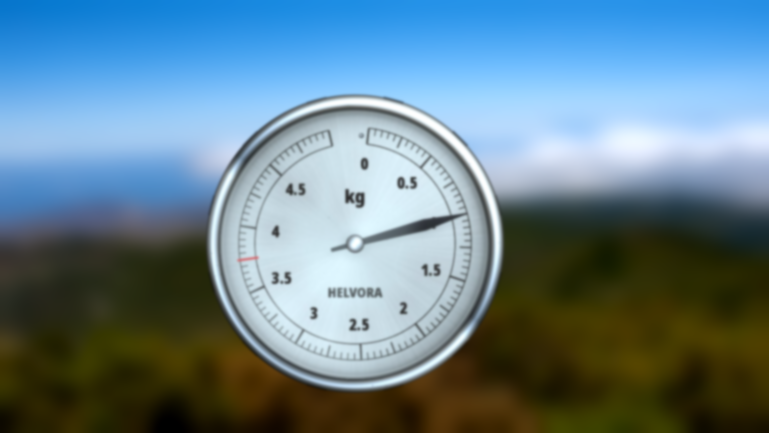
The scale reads kg 1
